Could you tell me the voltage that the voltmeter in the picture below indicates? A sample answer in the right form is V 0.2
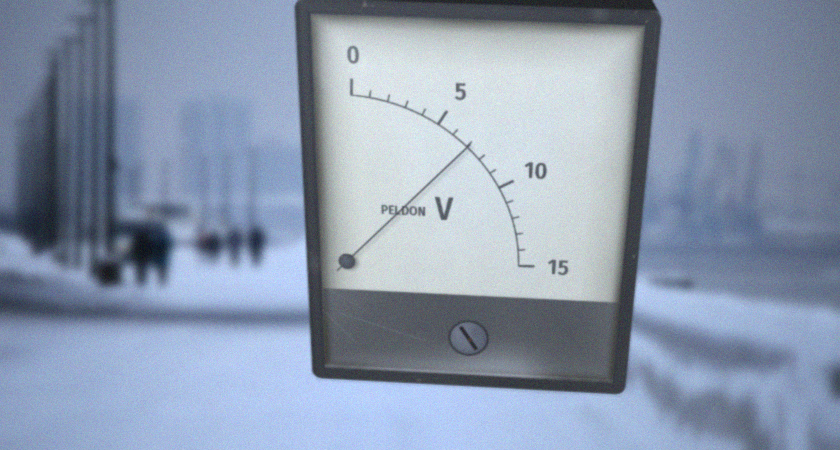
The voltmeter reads V 7
